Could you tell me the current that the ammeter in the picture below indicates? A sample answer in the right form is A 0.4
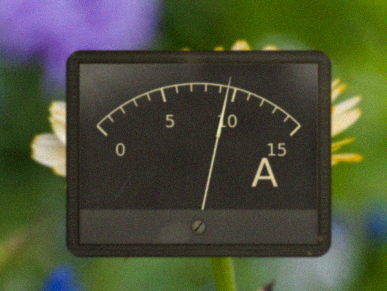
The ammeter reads A 9.5
